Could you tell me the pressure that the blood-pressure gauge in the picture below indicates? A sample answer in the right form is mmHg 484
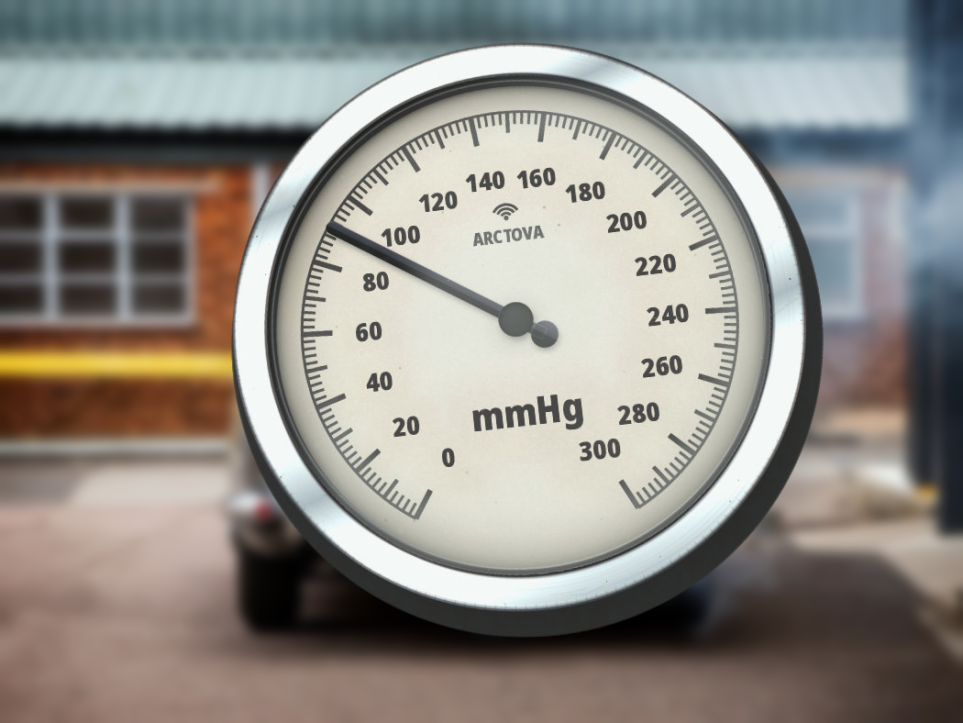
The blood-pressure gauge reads mmHg 90
